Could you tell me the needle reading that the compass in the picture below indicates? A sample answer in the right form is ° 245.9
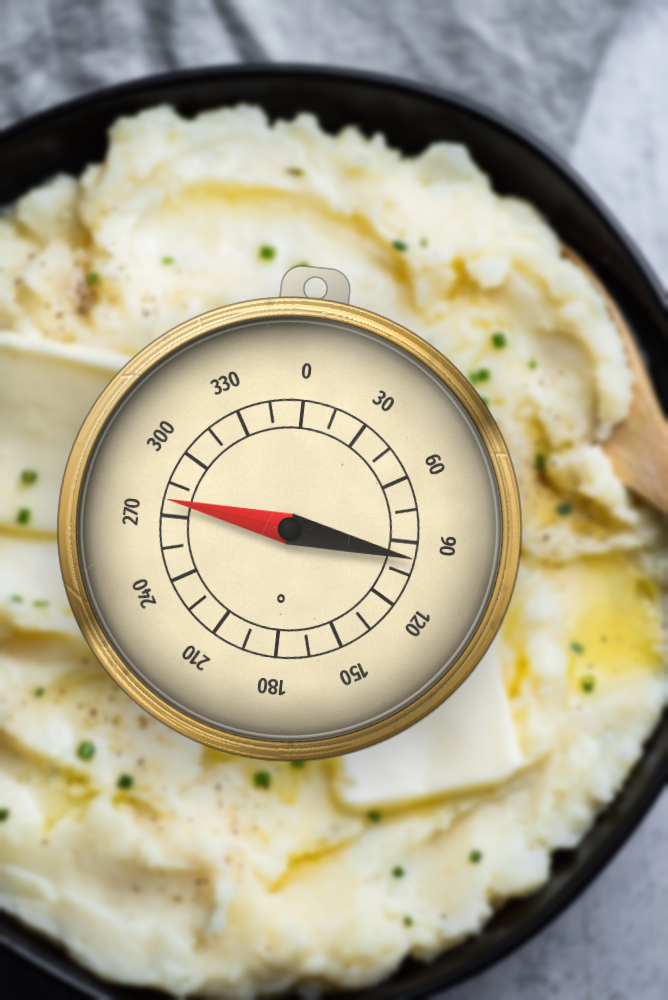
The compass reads ° 277.5
